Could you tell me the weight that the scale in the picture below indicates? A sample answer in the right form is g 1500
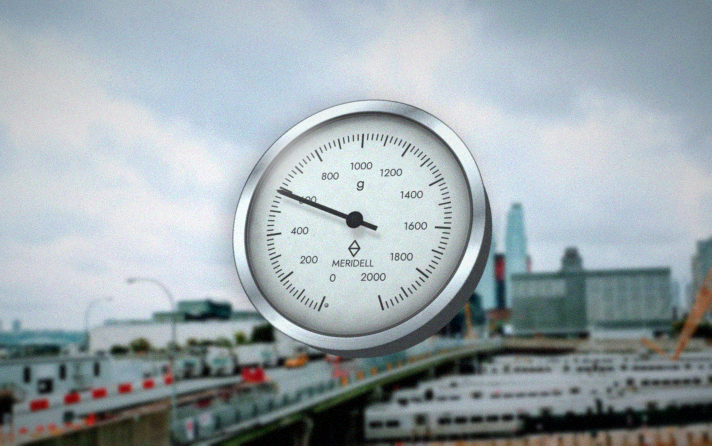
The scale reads g 580
